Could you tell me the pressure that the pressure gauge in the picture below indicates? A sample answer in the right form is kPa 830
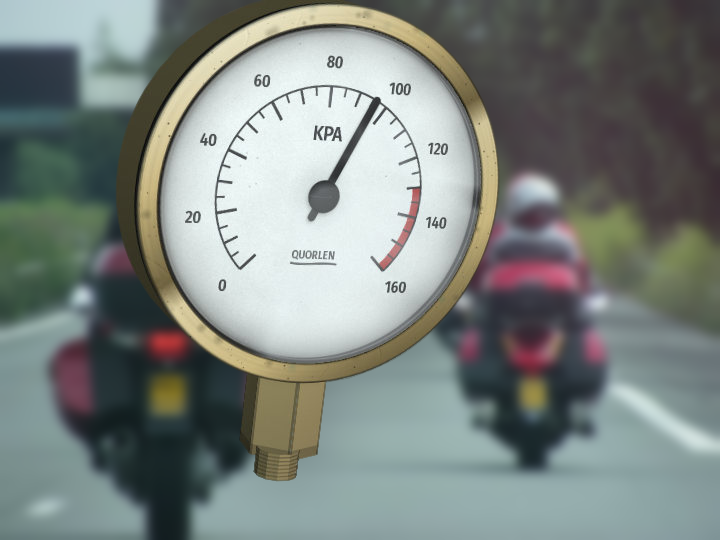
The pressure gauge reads kPa 95
